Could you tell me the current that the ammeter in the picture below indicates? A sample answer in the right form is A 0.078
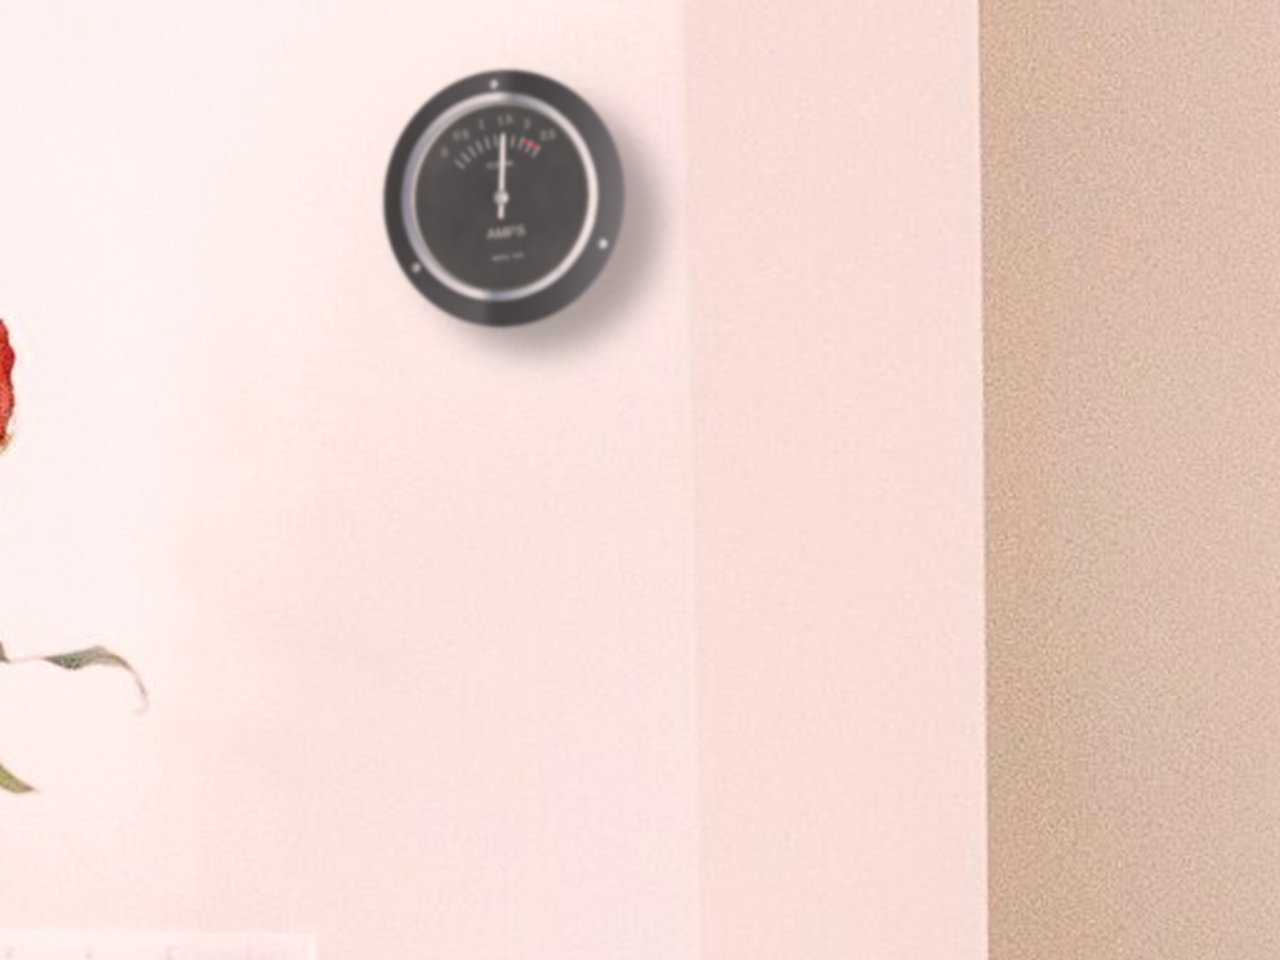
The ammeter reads A 1.5
